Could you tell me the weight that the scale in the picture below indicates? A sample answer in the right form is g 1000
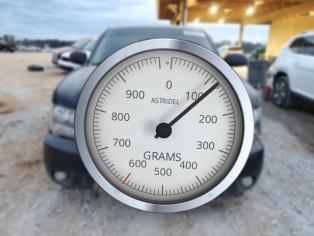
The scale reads g 120
